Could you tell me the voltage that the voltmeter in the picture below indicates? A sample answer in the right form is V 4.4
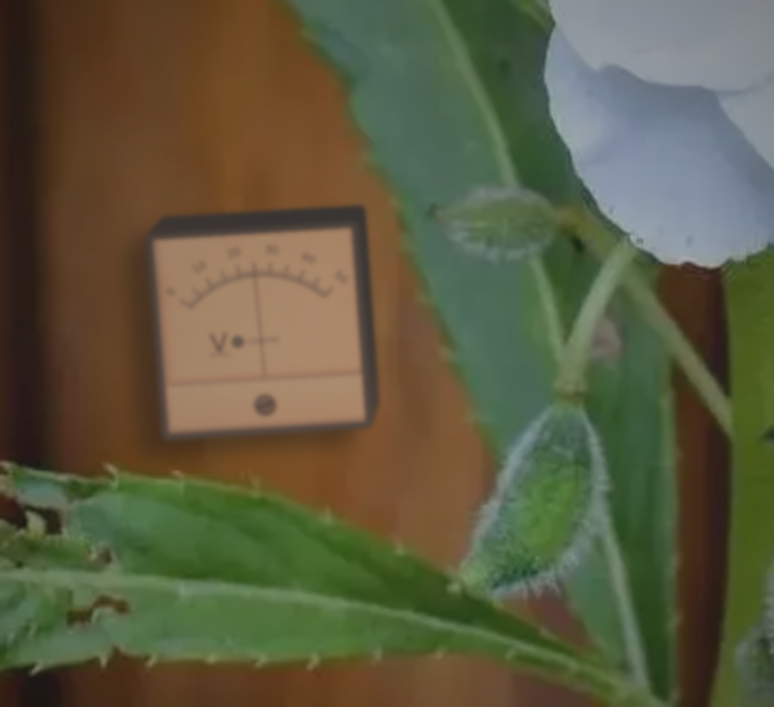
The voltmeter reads V 25
